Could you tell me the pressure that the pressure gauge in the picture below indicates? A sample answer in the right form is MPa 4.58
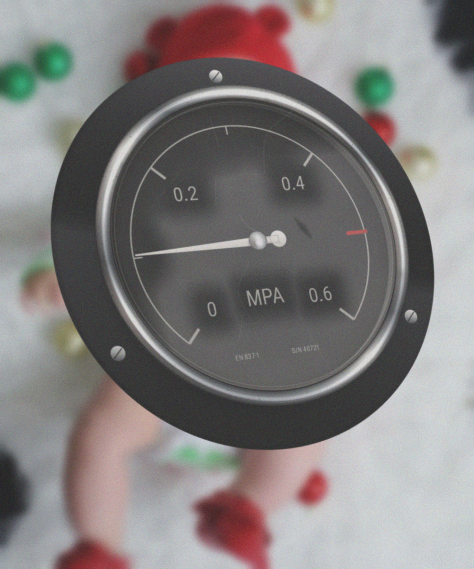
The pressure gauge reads MPa 0.1
